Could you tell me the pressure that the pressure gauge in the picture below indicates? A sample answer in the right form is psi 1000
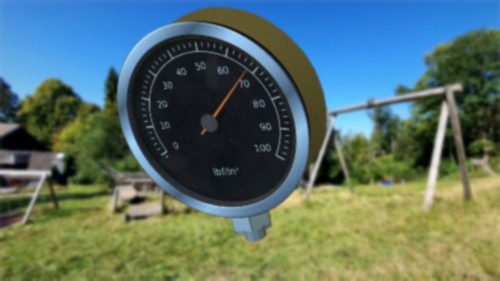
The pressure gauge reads psi 68
